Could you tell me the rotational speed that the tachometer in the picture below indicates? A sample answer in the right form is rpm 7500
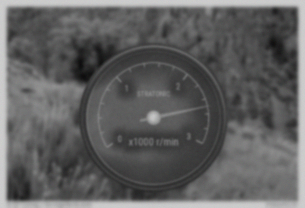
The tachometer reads rpm 2500
